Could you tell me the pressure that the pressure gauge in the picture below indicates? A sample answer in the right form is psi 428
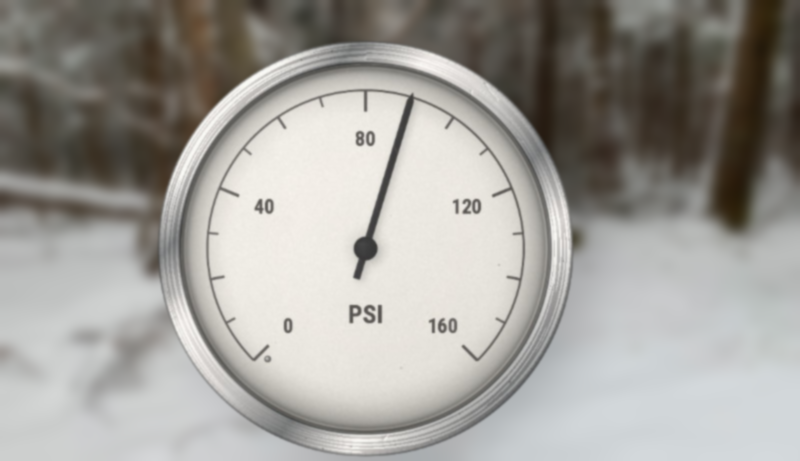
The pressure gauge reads psi 90
